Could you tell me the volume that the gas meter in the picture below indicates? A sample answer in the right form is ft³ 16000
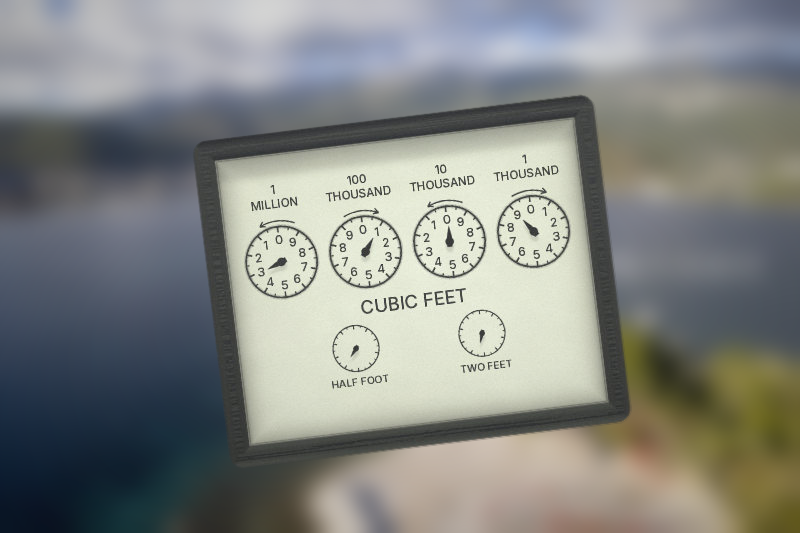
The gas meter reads ft³ 309900
